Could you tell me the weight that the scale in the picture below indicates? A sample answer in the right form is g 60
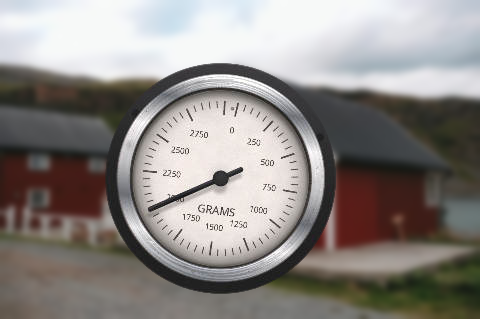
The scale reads g 2000
